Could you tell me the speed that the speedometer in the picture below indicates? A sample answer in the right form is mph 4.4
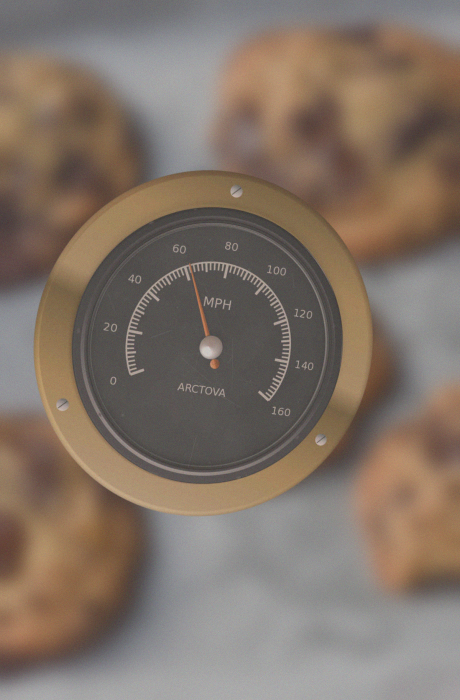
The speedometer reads mph 62
